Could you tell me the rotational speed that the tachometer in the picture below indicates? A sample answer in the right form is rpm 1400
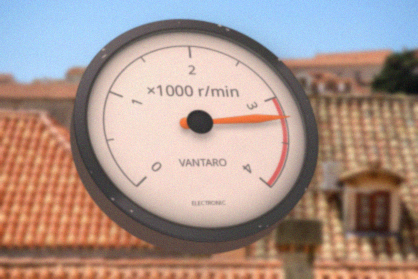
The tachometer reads rpm 3250
